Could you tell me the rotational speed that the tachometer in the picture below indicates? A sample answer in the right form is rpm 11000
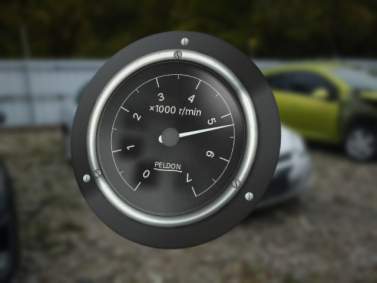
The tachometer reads rpm 5250
